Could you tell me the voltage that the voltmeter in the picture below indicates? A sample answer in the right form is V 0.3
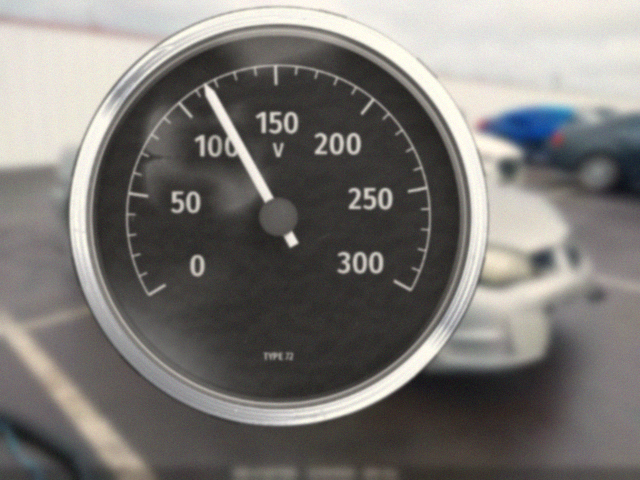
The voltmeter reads V 115
